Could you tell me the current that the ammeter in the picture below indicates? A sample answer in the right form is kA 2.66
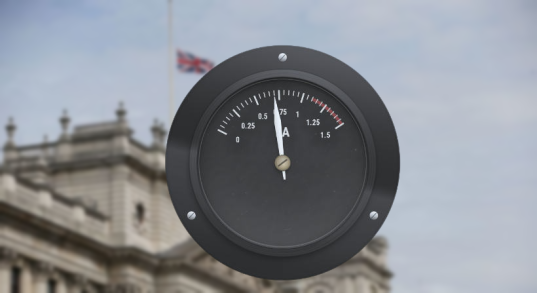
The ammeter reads kA 0.7
